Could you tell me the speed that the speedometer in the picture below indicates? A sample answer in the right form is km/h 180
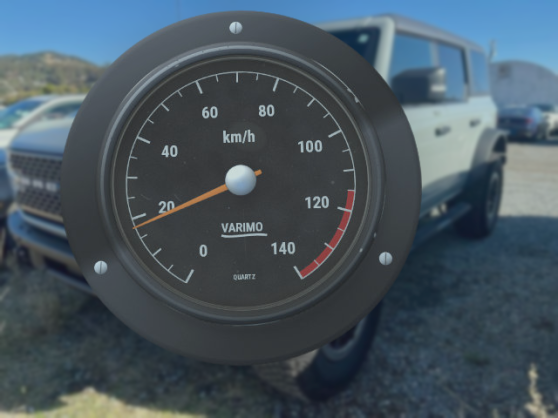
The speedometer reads km/h 17.5
